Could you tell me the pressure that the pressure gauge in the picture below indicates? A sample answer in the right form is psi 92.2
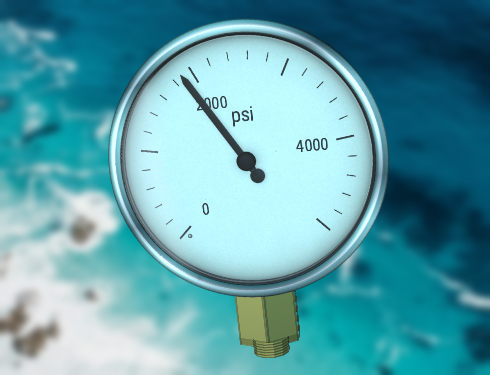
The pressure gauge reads psi 1900
